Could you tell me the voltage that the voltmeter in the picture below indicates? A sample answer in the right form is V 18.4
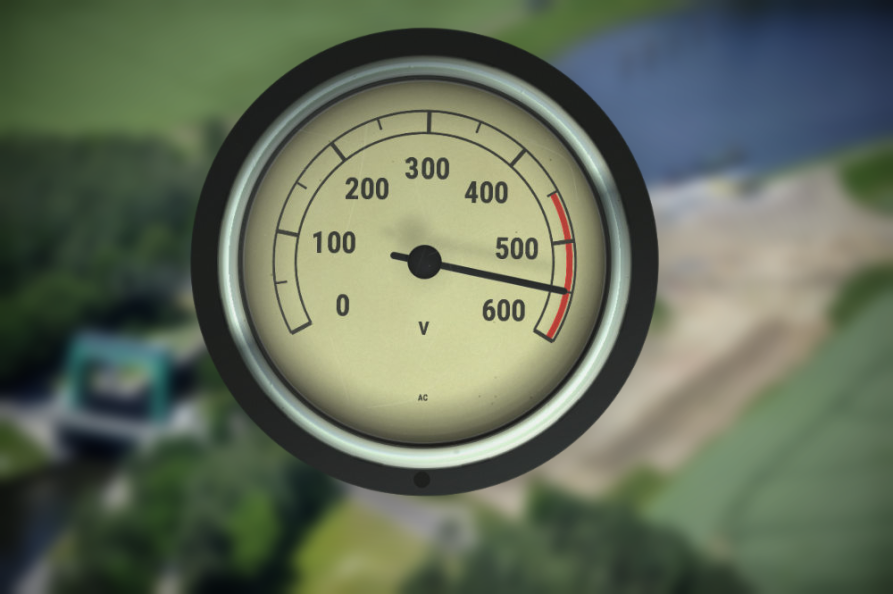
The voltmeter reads V 550
